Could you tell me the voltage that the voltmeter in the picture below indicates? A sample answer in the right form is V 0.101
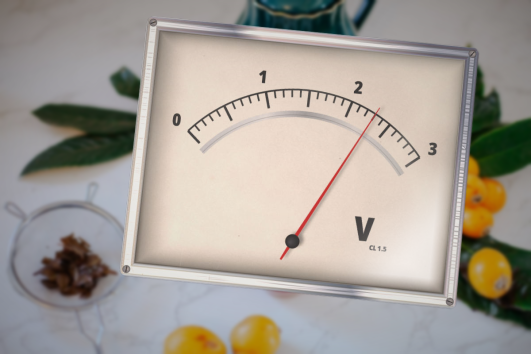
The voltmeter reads V 2.3
